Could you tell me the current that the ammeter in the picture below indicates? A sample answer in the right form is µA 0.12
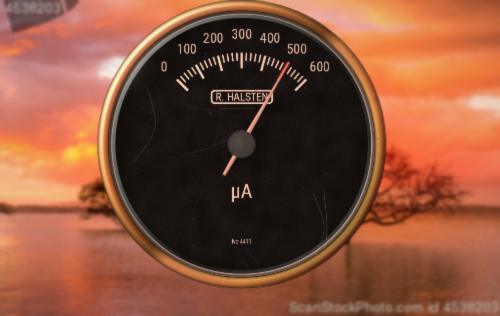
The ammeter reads µA 500
